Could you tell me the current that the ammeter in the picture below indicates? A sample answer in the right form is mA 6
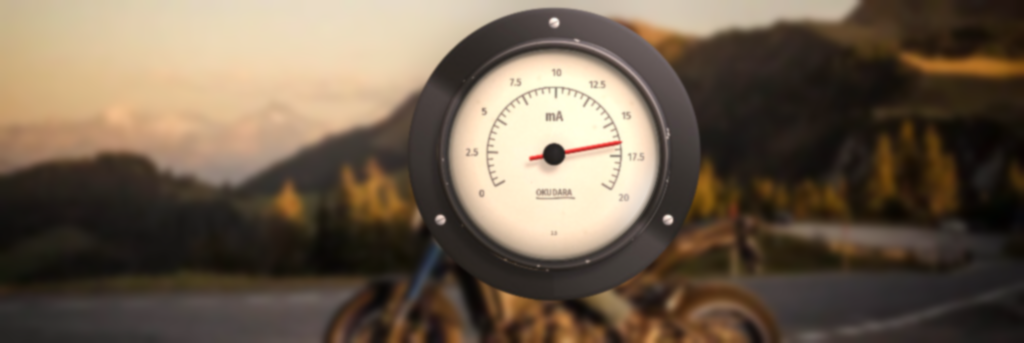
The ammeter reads mA 16.5
